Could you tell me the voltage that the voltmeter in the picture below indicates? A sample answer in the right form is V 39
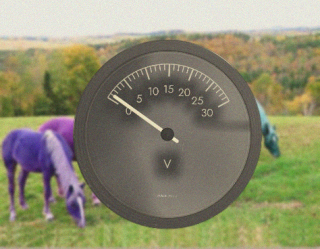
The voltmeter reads V 1
